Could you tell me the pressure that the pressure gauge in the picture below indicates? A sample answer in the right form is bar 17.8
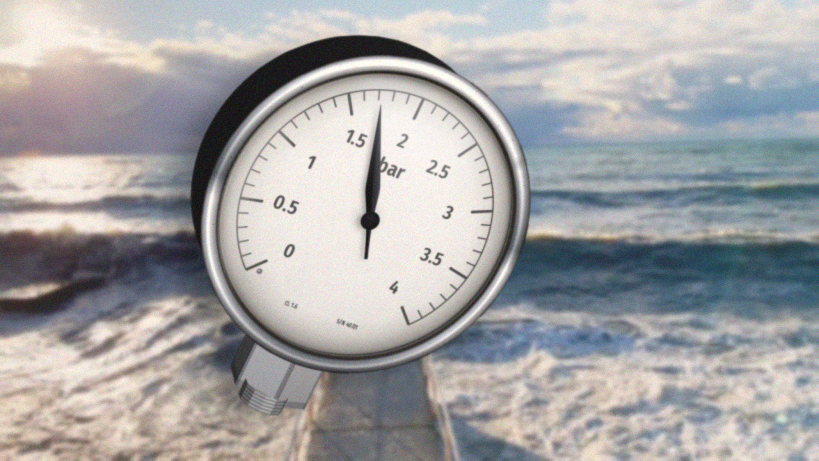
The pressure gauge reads bar 1.7
